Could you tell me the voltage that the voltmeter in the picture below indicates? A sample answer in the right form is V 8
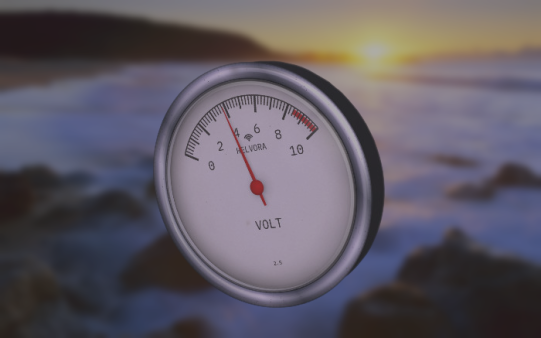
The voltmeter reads V 4
